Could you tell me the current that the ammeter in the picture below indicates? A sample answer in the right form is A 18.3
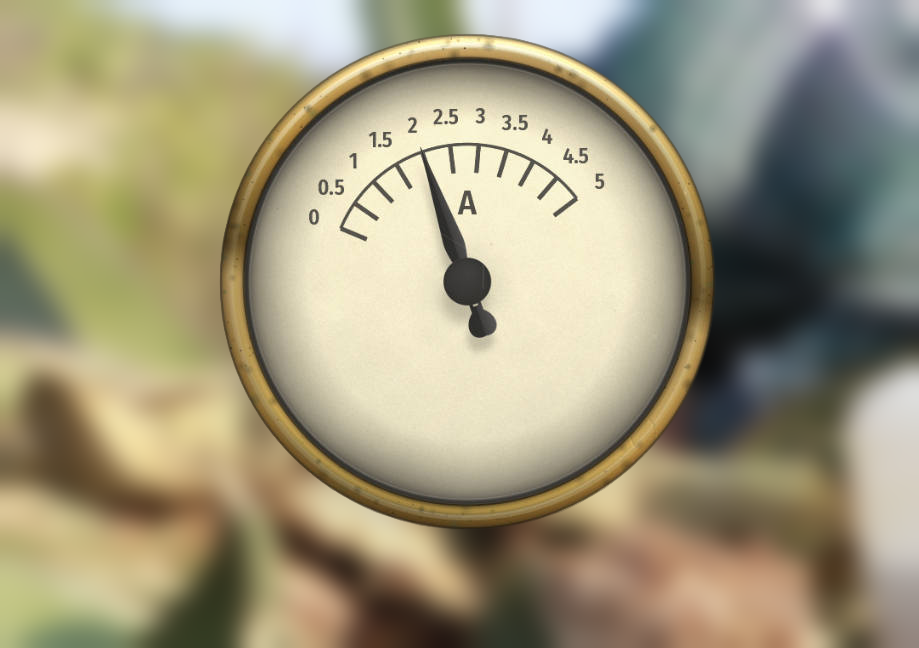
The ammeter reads A 2
